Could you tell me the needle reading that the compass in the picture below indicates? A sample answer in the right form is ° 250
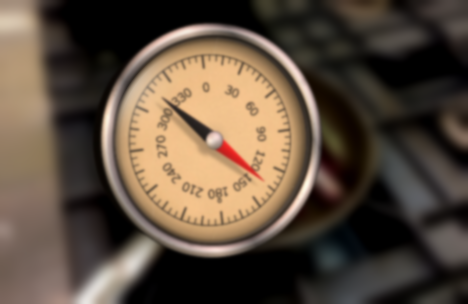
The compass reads ° 135
